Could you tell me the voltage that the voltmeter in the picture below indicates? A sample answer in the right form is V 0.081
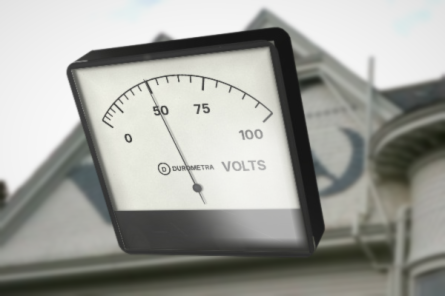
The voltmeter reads V 50
